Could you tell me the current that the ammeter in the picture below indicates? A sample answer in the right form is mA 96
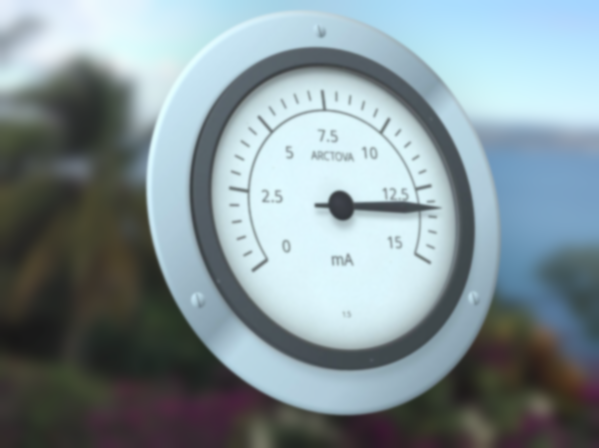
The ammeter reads mA 13.25
